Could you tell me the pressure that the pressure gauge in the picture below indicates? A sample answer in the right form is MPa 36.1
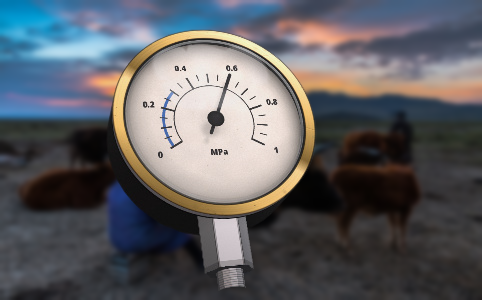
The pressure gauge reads MPa 0.6
